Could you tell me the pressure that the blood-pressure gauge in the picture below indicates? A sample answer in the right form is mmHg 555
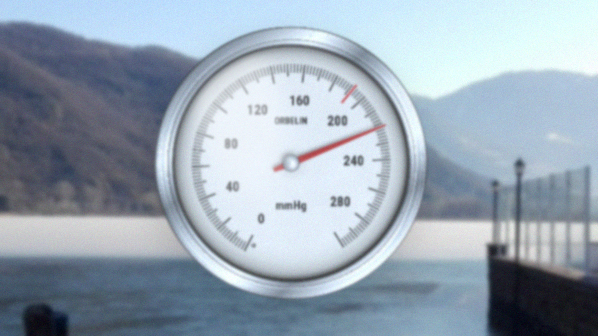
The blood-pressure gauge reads mmHg 220
